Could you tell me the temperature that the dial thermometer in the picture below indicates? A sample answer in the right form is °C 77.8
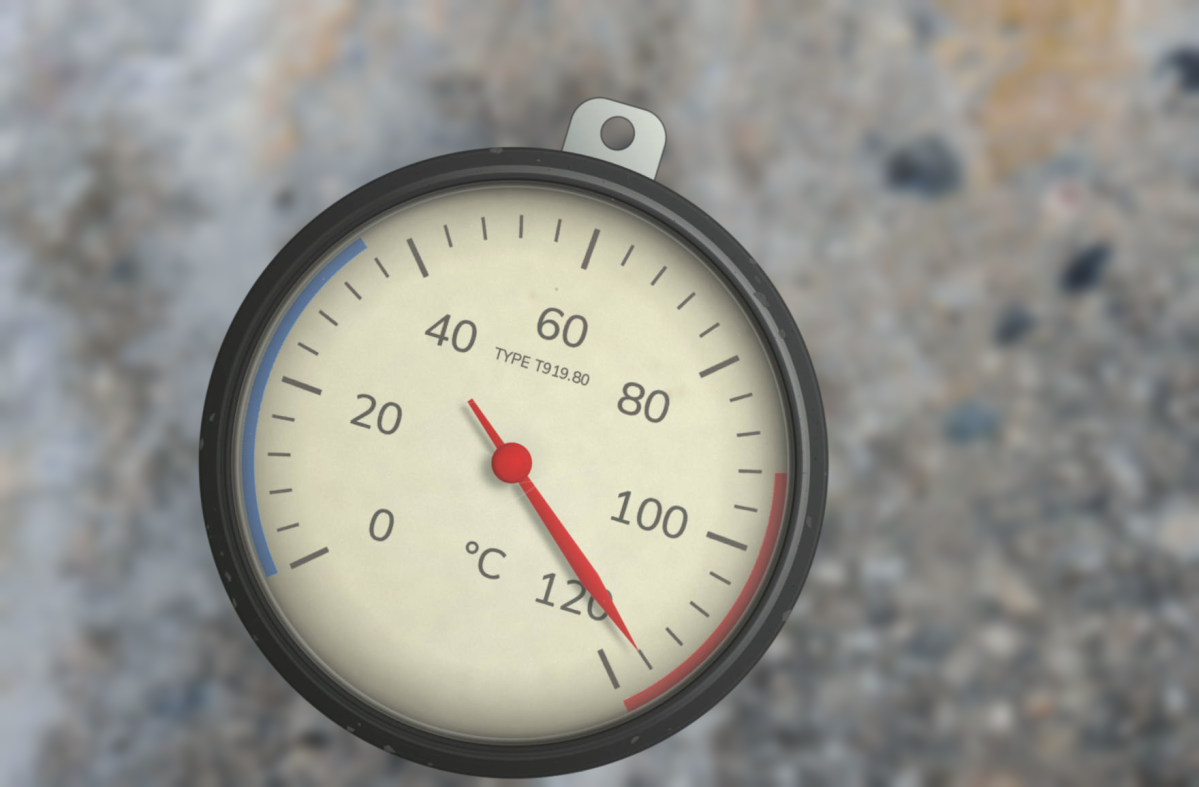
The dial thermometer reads °C 116
